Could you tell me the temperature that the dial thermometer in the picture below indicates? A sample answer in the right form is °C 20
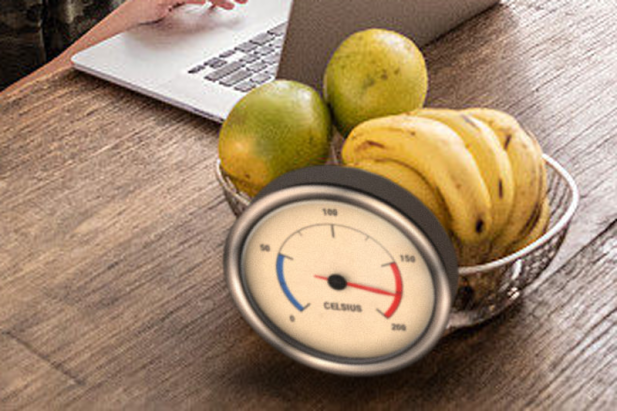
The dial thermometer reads °C 175
